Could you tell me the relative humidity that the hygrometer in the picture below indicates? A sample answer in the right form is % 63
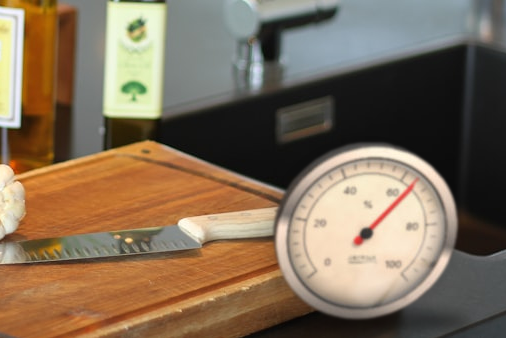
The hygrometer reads % 64
